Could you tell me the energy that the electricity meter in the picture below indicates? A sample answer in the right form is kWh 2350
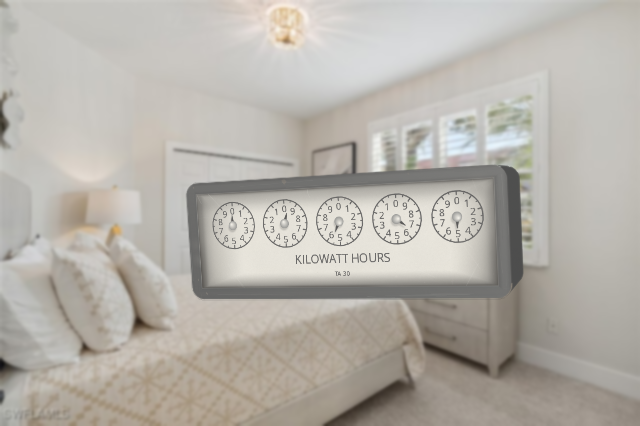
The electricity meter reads kWh 99565
